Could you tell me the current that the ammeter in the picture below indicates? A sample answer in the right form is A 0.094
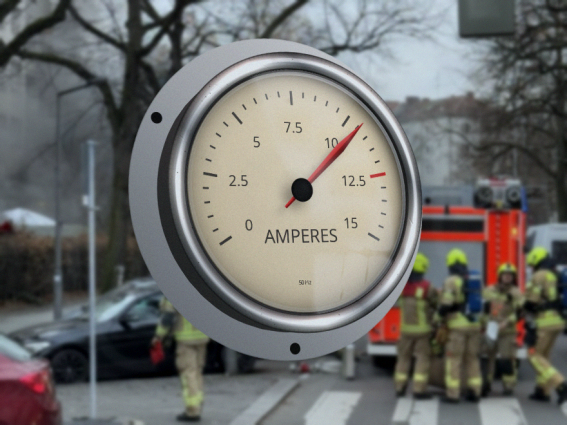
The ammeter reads A 10.5
